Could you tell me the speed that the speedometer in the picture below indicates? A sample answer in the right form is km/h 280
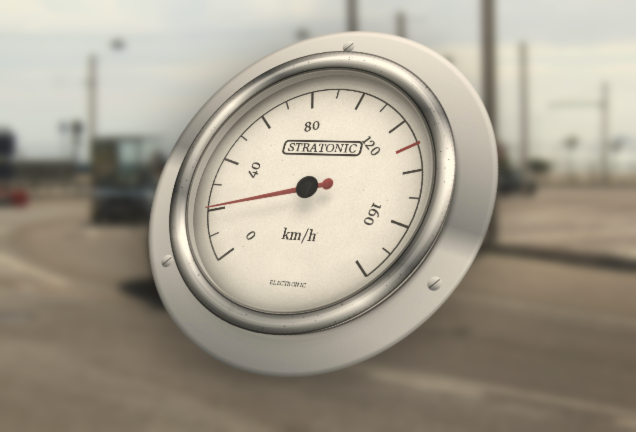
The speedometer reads km/h 20
